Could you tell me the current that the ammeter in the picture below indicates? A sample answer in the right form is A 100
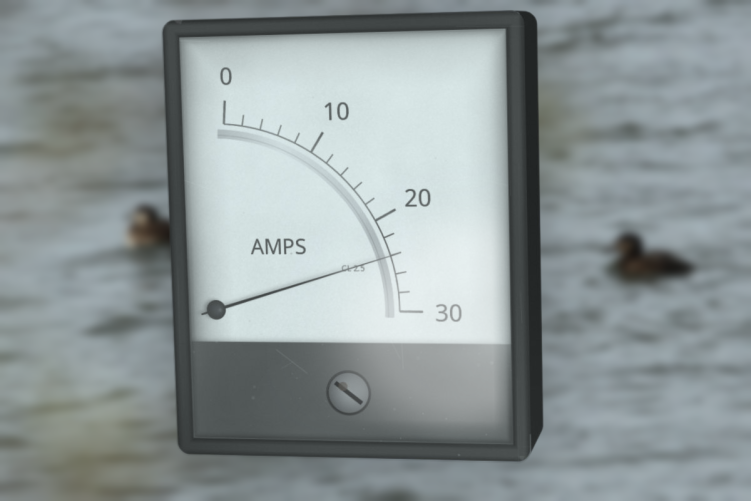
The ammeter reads A 24
